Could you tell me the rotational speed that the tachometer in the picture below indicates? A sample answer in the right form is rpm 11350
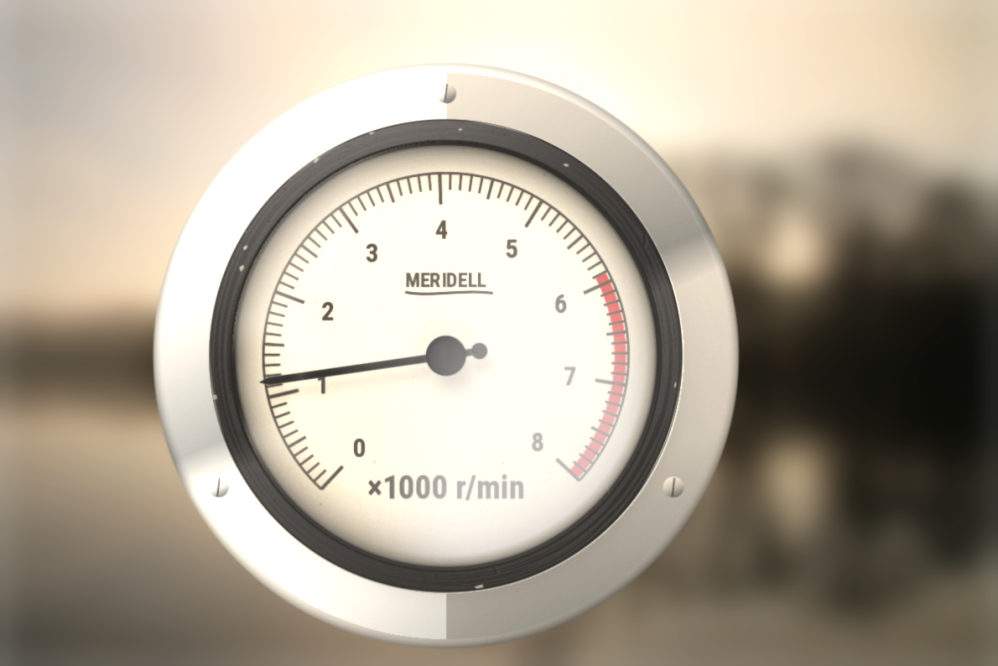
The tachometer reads rpm 1150
